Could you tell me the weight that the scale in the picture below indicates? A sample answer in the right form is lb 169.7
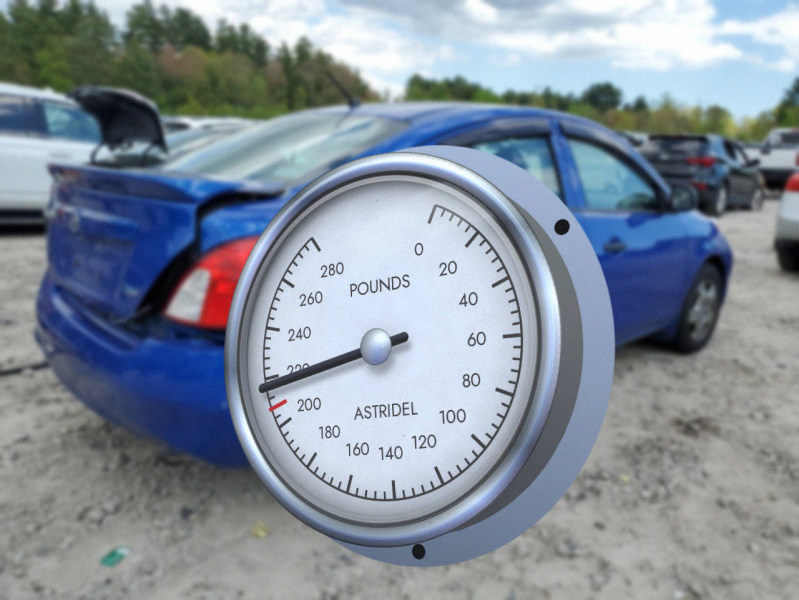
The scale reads lb 216
